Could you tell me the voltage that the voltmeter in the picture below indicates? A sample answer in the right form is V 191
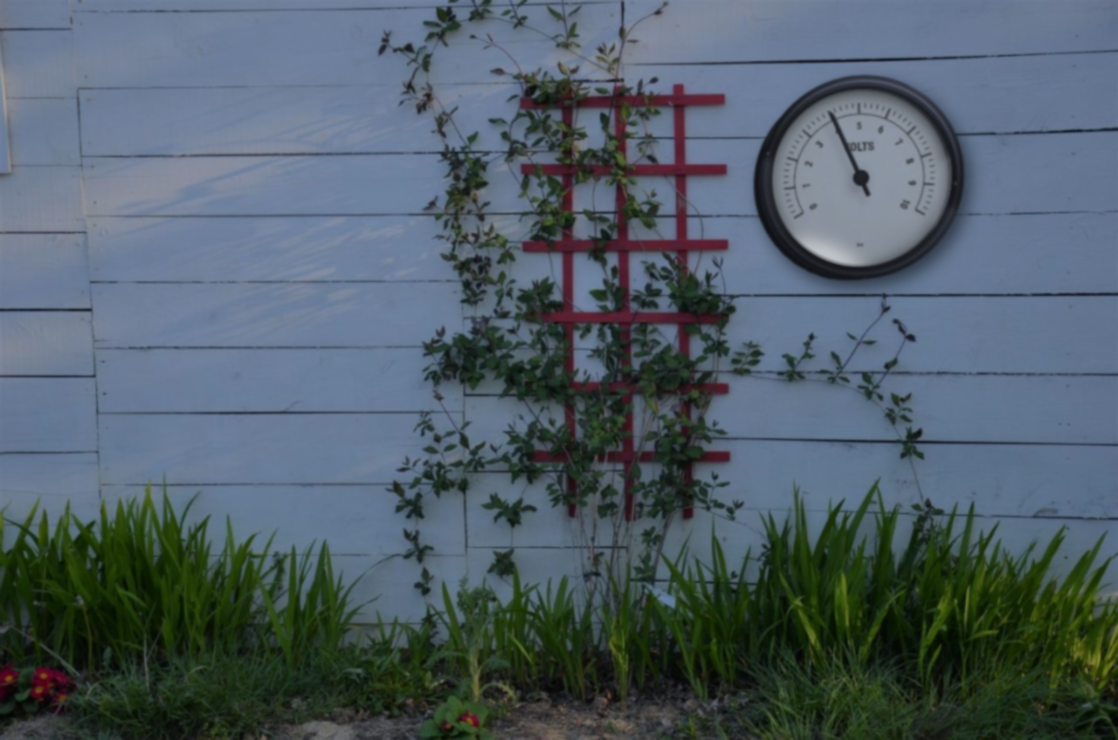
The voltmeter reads V 4
